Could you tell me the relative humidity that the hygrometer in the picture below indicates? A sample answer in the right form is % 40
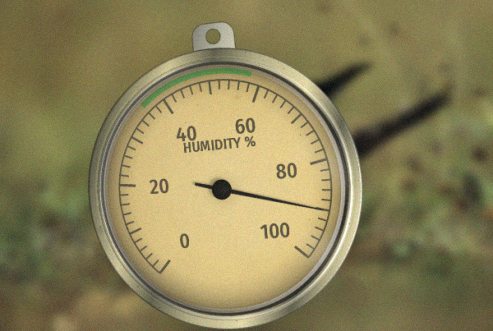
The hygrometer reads % 90
